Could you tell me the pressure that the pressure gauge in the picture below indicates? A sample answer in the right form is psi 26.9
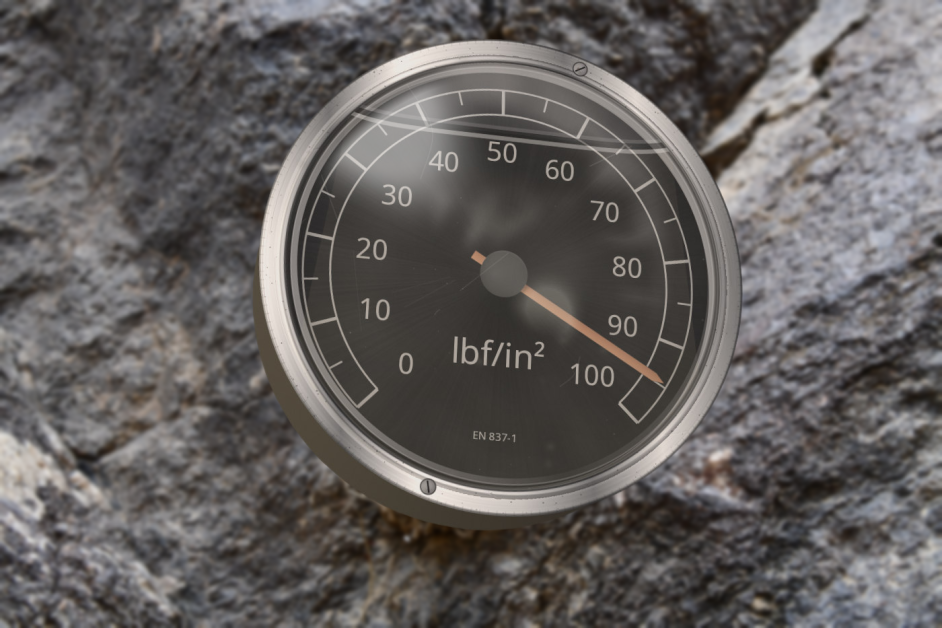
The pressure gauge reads psi 95
